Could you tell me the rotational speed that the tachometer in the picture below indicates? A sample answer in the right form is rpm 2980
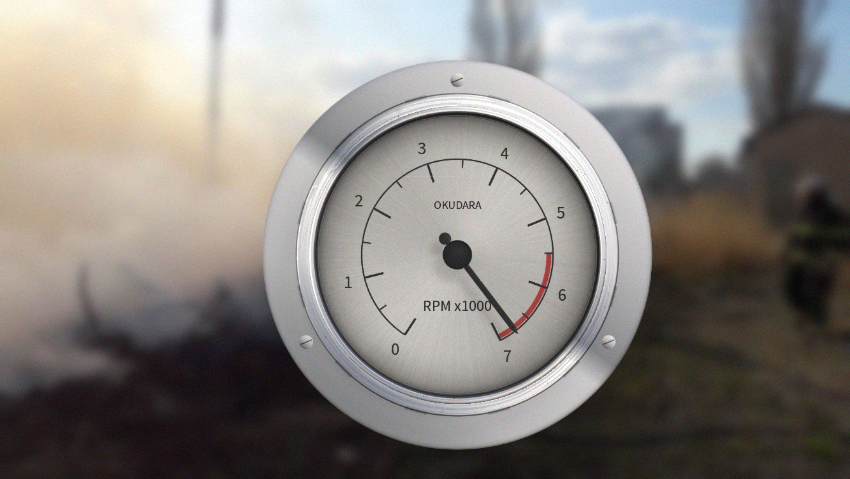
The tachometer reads rpm 6750
